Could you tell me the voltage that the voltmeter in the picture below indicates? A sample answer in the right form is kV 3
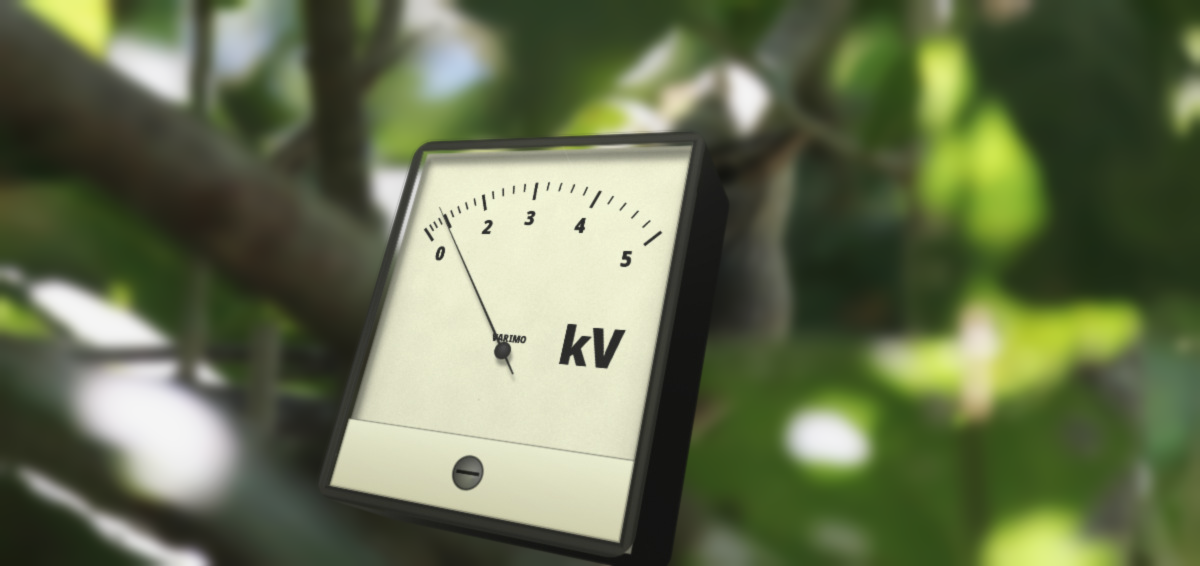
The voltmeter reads kV 1
